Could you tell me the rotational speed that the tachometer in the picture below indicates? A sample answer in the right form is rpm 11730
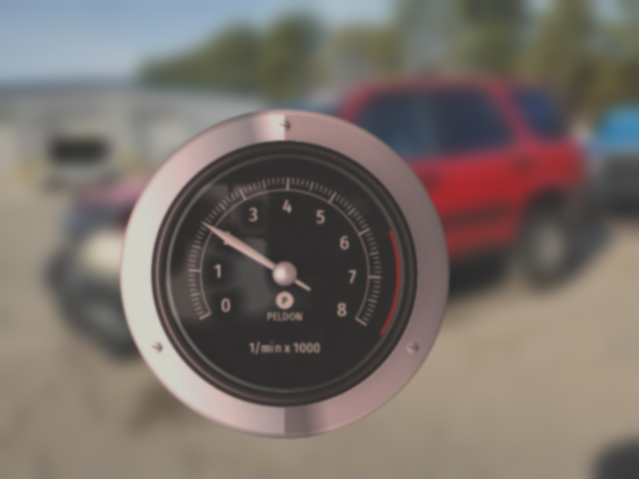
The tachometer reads rpm 2000
